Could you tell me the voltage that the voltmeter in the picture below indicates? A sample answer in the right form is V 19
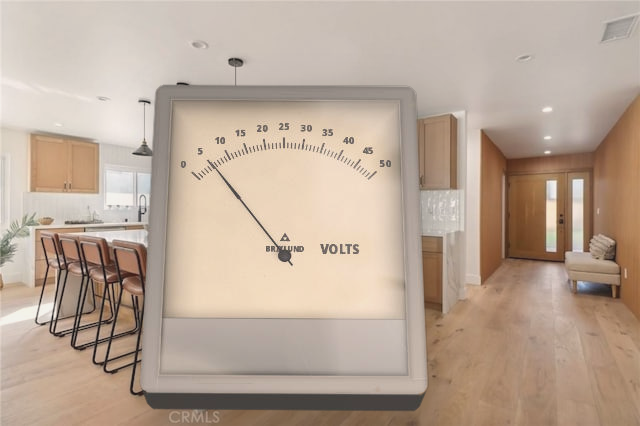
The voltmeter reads V 5
